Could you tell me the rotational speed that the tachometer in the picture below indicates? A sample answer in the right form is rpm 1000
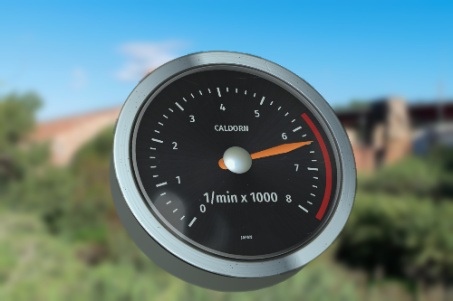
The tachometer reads rpm 6400
